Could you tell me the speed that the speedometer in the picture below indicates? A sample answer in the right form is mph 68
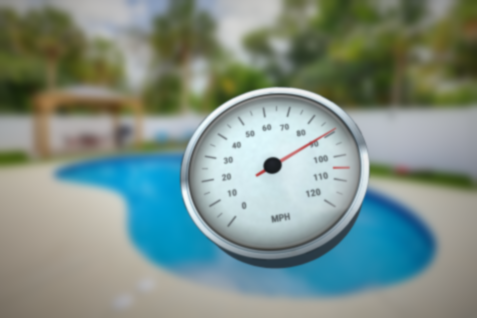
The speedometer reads mph 90
